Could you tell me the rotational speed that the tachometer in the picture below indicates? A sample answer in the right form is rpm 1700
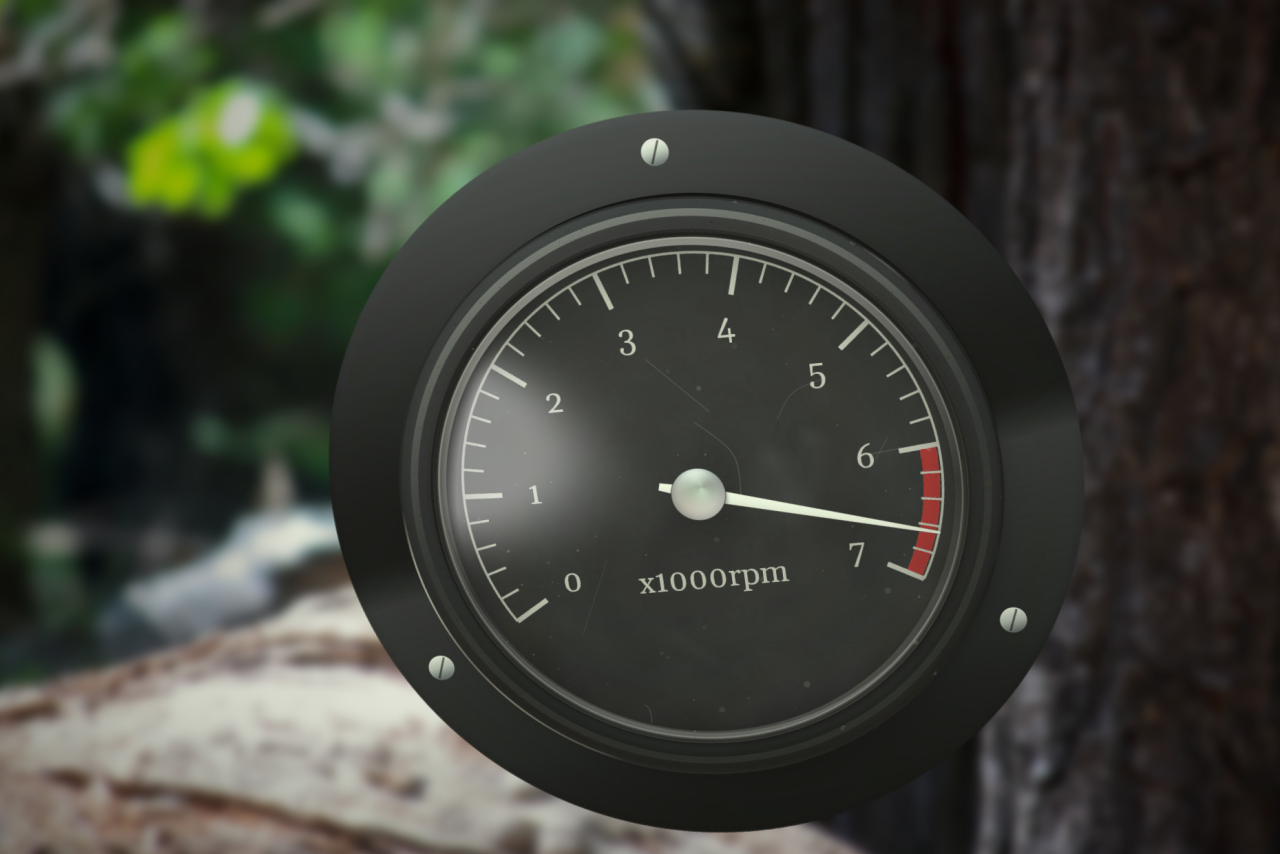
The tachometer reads rpm 6600
